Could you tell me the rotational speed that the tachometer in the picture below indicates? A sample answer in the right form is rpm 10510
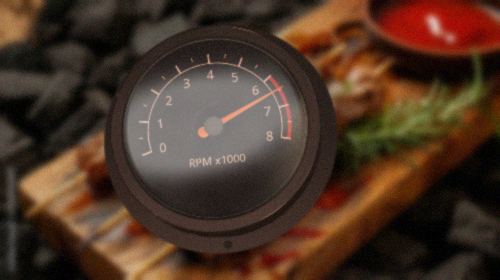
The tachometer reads rpm 6500
